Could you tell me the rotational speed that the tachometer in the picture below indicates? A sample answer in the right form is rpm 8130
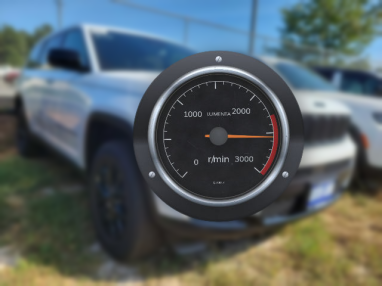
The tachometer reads rpm 2550
